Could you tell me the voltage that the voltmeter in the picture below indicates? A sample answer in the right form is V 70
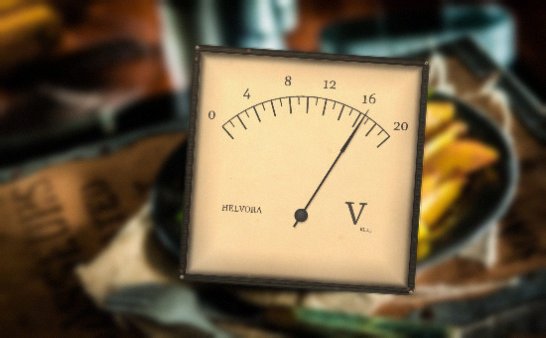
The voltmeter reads V 16.5
